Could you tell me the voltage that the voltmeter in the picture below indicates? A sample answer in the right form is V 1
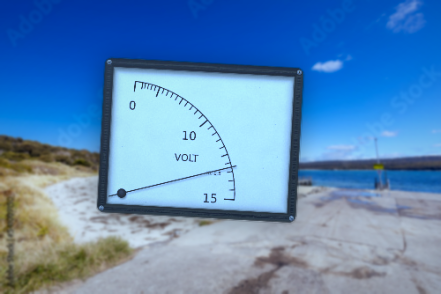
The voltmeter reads V 13.25
